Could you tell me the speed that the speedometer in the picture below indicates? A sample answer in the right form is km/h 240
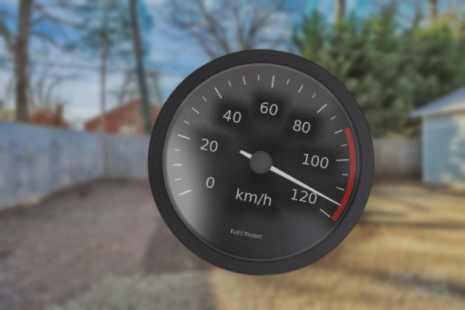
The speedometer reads km/h 115
